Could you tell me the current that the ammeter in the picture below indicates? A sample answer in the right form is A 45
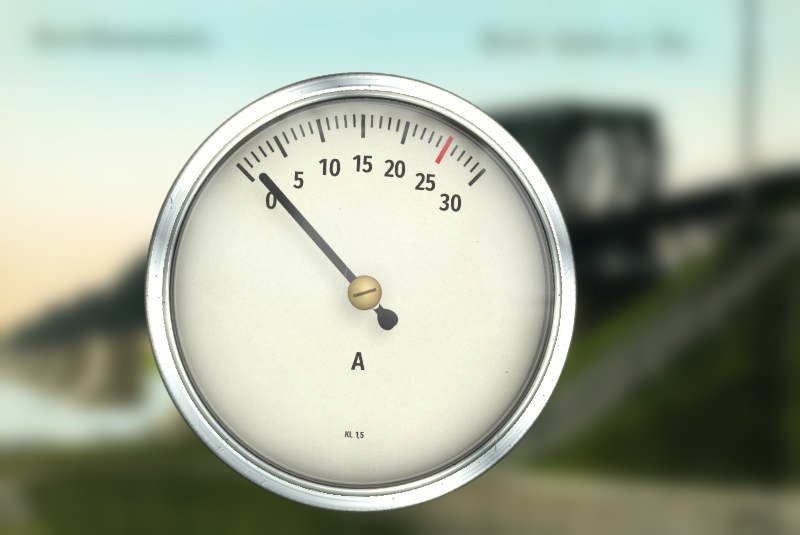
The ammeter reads A 1
